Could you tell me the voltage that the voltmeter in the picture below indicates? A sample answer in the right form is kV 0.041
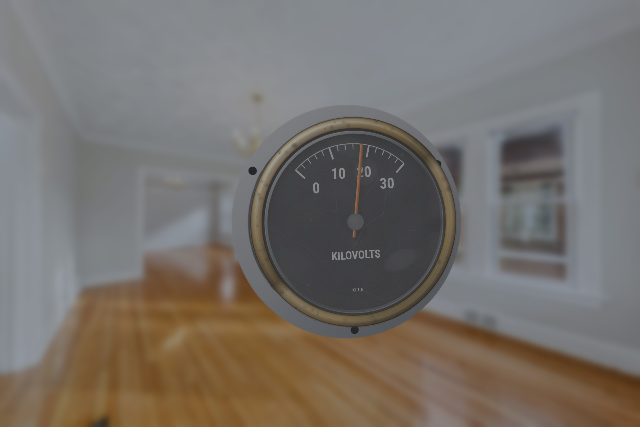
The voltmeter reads kV 18
